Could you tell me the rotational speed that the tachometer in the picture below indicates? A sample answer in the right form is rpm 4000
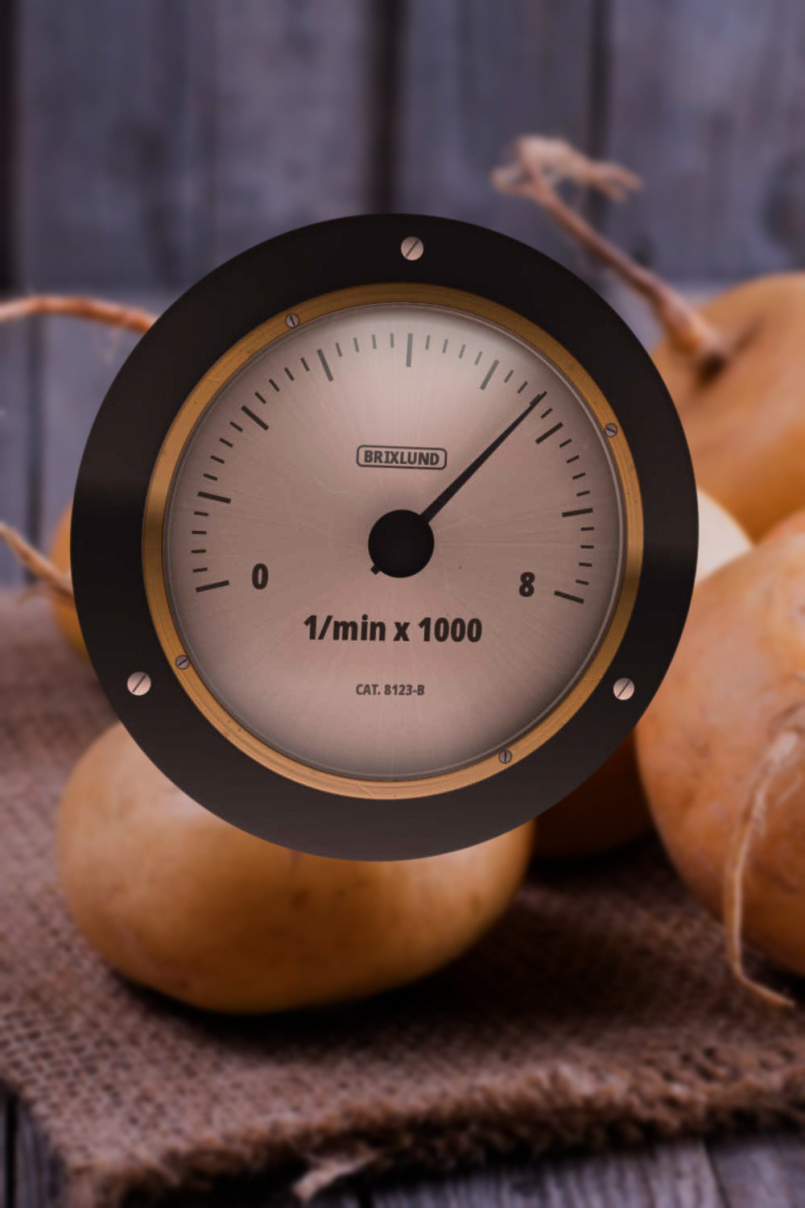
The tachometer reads rpm 5600
